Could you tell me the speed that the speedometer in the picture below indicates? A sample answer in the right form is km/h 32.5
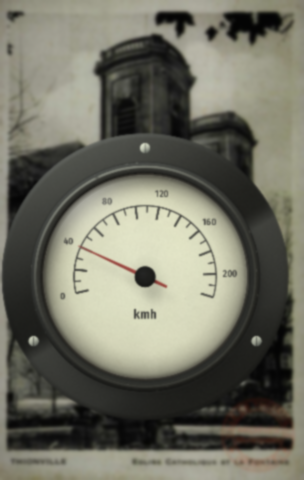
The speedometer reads km/h 40
